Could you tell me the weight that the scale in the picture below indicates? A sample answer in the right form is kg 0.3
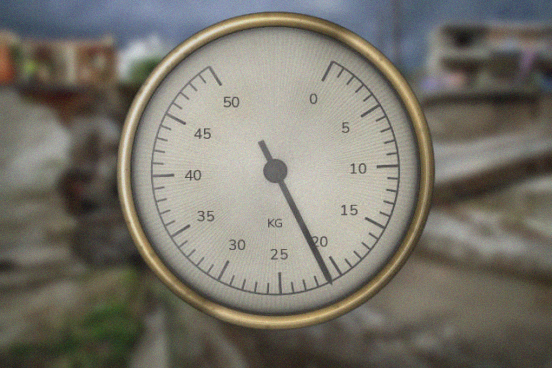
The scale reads kg 21
